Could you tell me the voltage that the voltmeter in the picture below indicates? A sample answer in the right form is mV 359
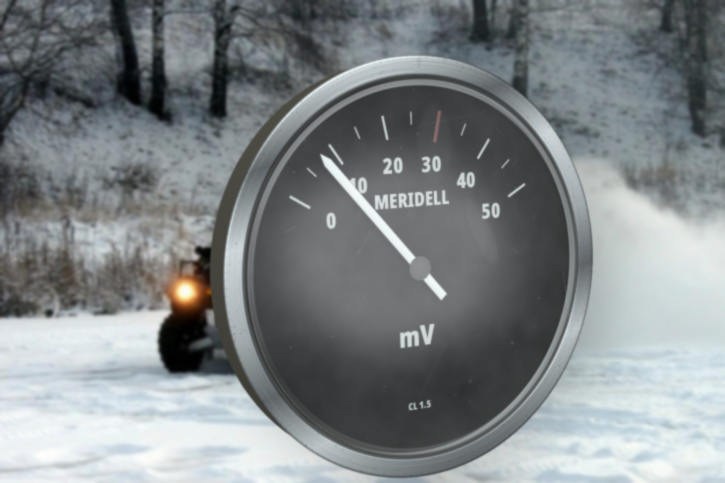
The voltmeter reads mV 7.5
